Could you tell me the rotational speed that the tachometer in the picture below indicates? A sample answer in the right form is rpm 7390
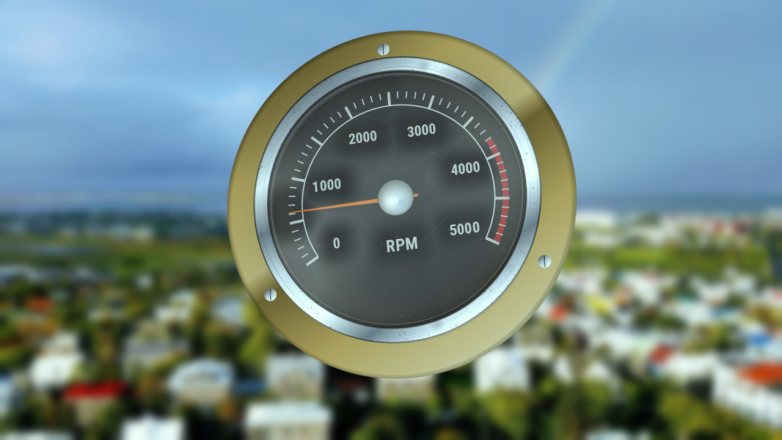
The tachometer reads rpm 600
